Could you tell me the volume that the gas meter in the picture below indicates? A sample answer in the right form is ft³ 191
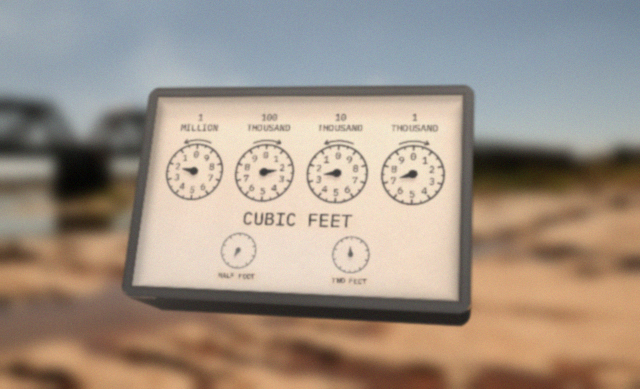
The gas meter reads ft³ 222700
